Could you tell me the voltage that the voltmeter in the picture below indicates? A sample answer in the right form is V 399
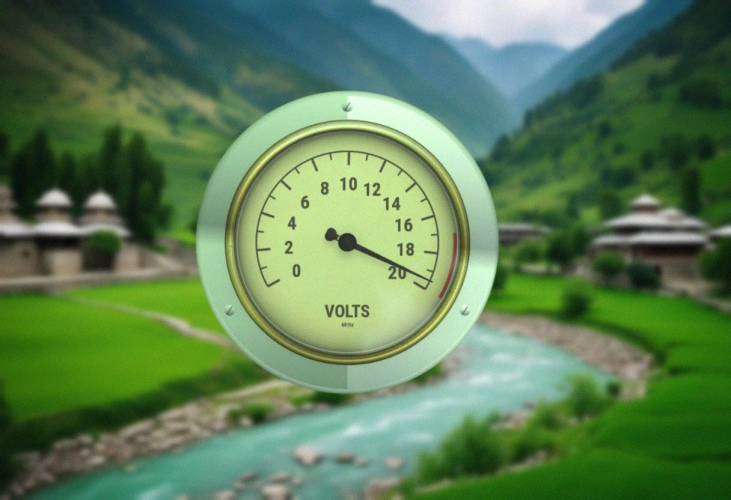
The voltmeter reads V 19.5
